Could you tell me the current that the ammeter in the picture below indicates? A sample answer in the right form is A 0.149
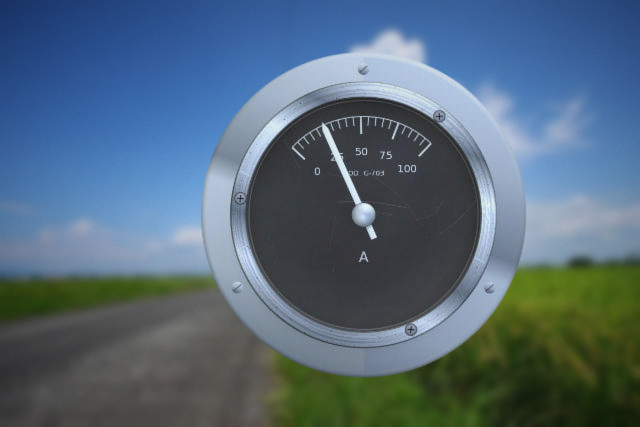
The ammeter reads A 25
